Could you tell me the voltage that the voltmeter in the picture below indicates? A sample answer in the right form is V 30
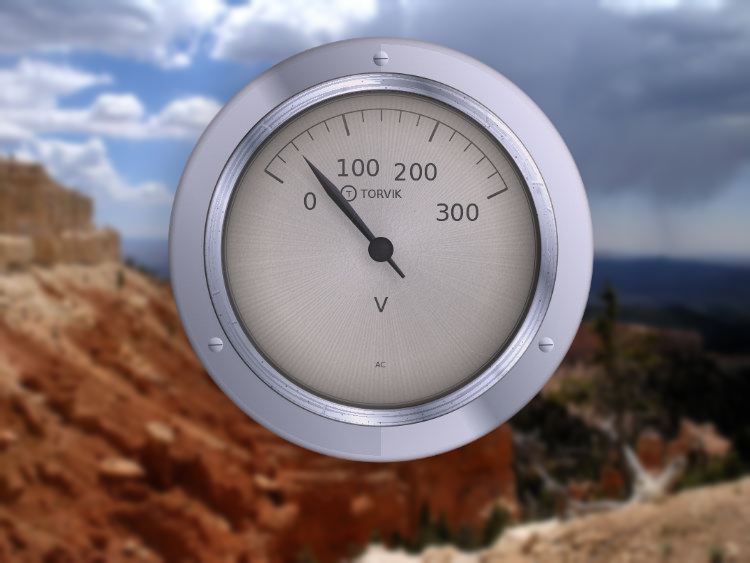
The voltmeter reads V 40
